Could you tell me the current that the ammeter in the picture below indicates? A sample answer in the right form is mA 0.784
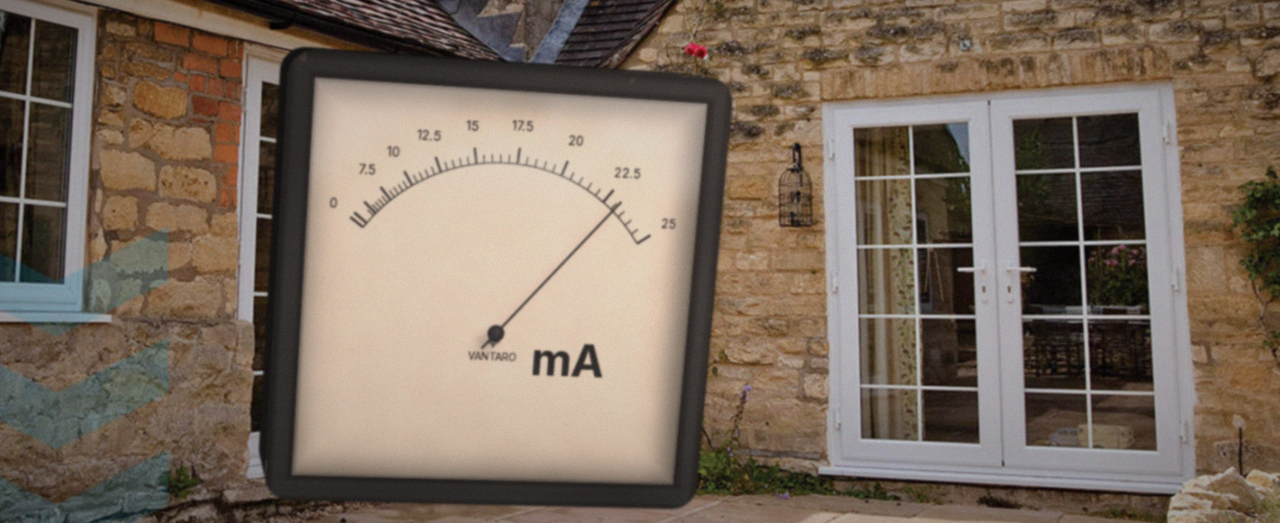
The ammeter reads mA 23
